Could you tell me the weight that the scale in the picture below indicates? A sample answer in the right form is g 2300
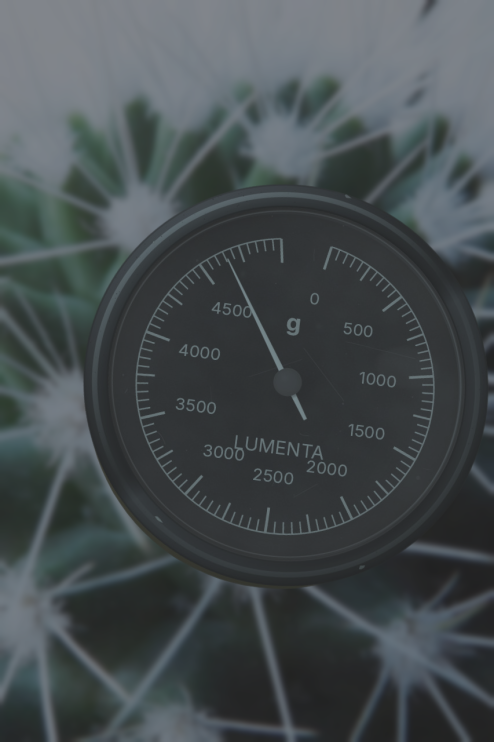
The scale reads g 4650
